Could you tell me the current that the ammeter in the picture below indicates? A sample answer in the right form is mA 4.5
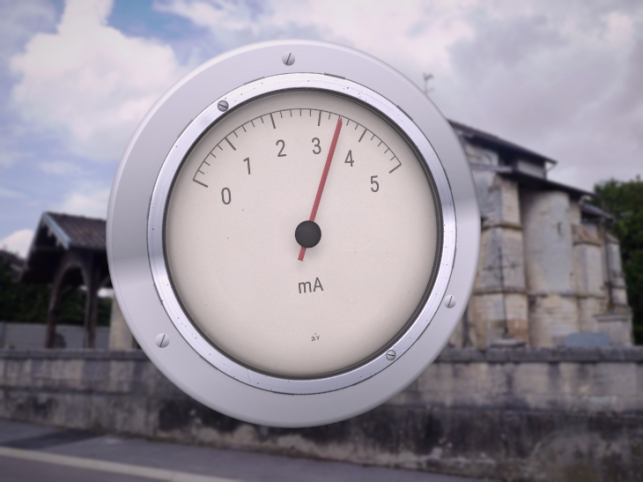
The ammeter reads mA 3.4
